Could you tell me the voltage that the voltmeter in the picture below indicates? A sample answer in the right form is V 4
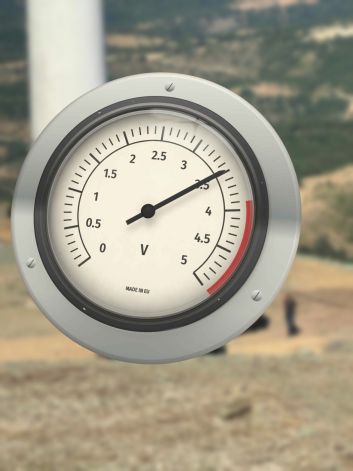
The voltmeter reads V 3.5
